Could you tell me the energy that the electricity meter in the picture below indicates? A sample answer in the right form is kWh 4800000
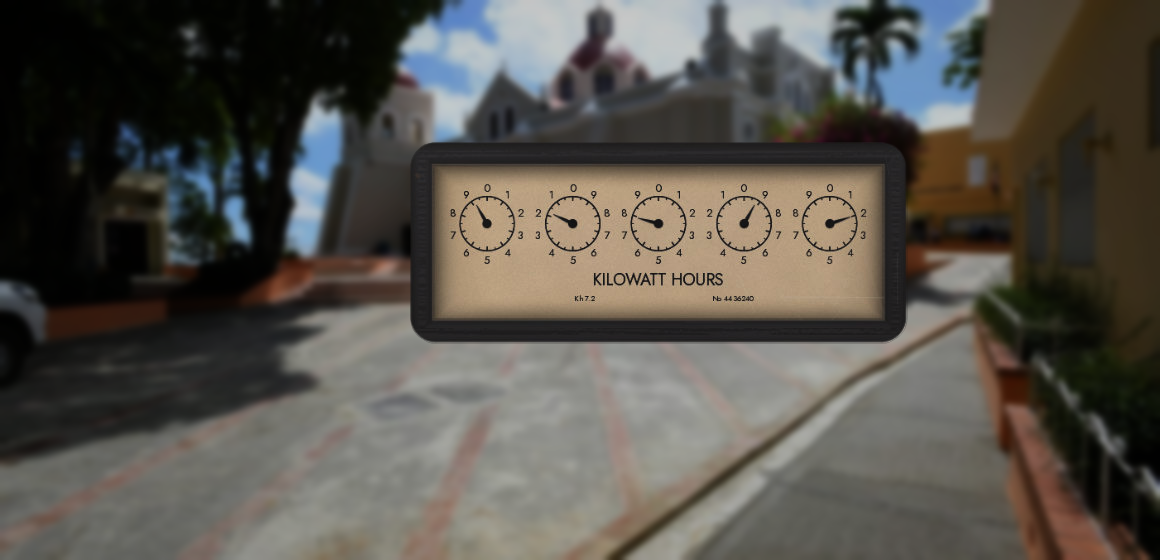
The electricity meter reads kWh 91792
